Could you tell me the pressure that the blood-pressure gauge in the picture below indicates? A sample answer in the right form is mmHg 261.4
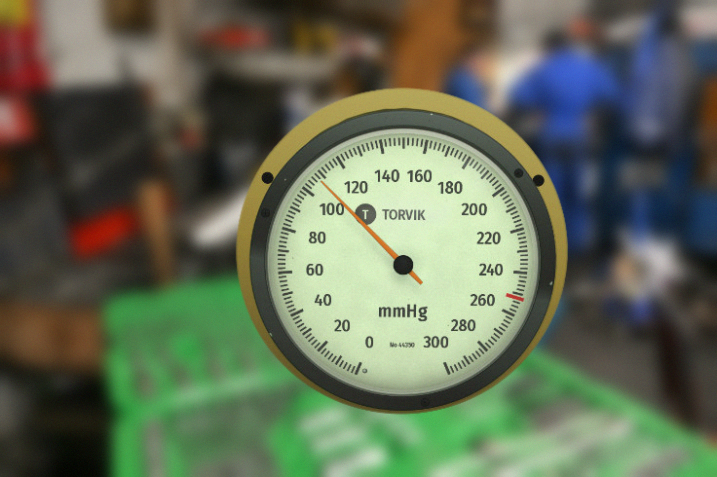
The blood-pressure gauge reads mmHg 108
